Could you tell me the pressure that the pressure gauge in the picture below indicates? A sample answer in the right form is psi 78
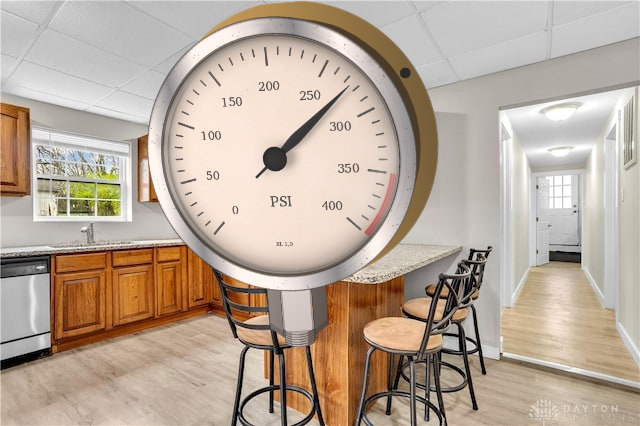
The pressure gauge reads psi 275
